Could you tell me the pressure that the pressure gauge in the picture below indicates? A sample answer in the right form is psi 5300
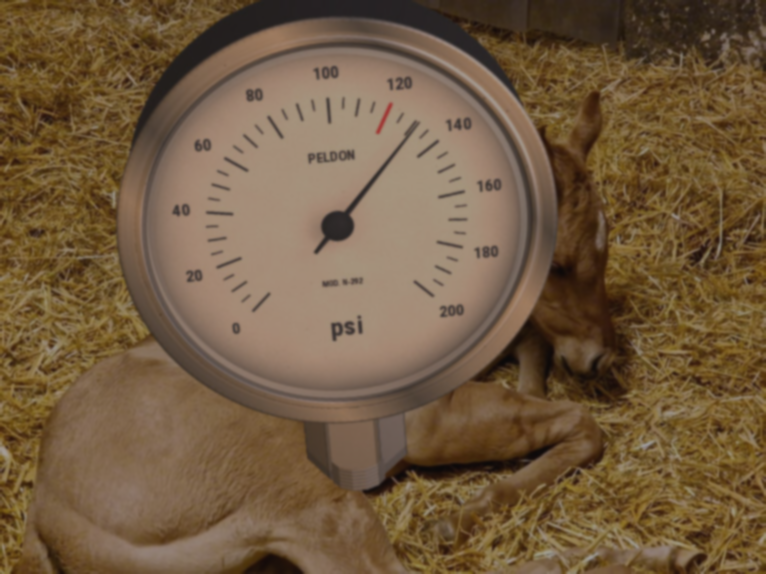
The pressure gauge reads psi 130
